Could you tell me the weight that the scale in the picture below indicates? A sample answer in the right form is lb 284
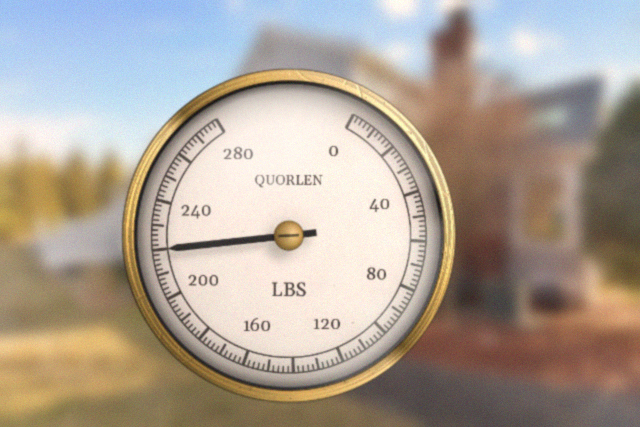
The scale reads lb 220
